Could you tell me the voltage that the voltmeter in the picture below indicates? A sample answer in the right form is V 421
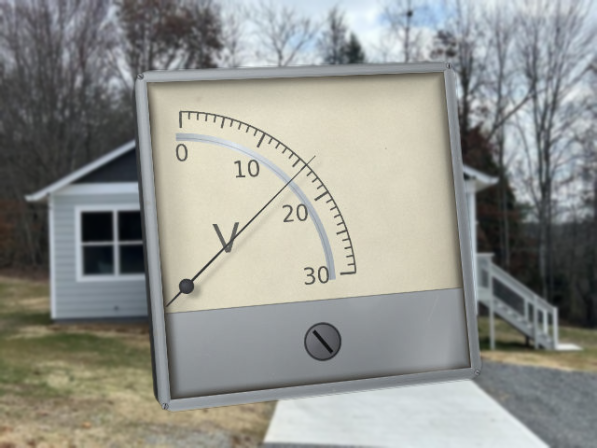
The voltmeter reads V 16
